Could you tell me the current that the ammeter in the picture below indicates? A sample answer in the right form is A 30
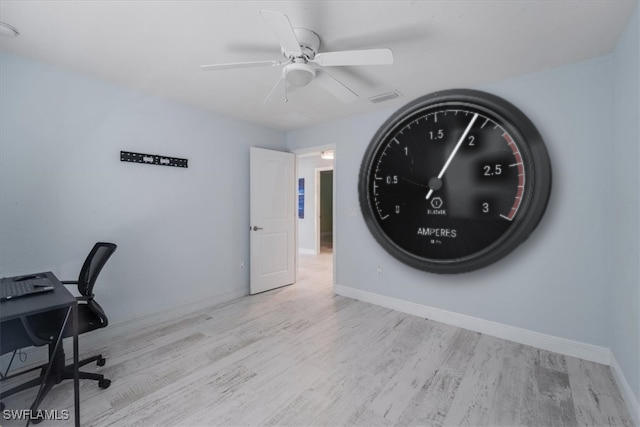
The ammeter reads A 1.9
